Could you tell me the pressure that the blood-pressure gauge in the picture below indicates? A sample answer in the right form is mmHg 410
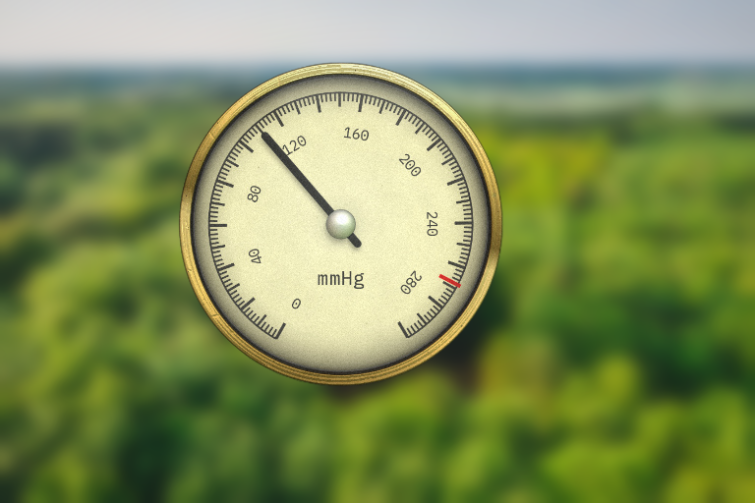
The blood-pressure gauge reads mmHg 110
